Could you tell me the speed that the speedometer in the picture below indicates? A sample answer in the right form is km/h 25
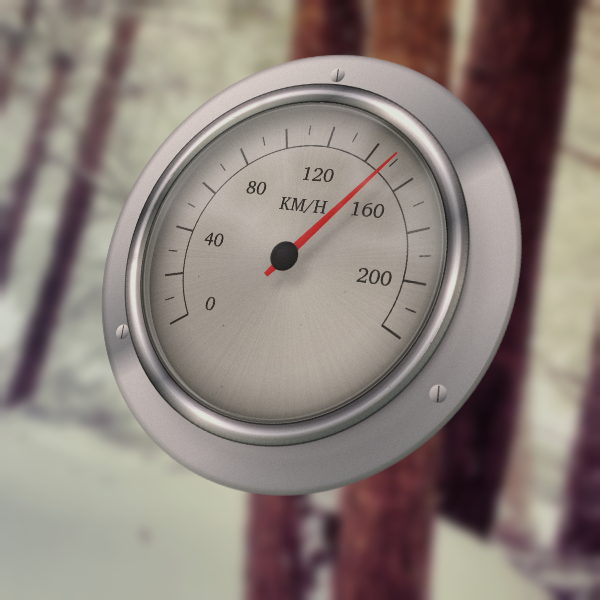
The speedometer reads km/h 150
